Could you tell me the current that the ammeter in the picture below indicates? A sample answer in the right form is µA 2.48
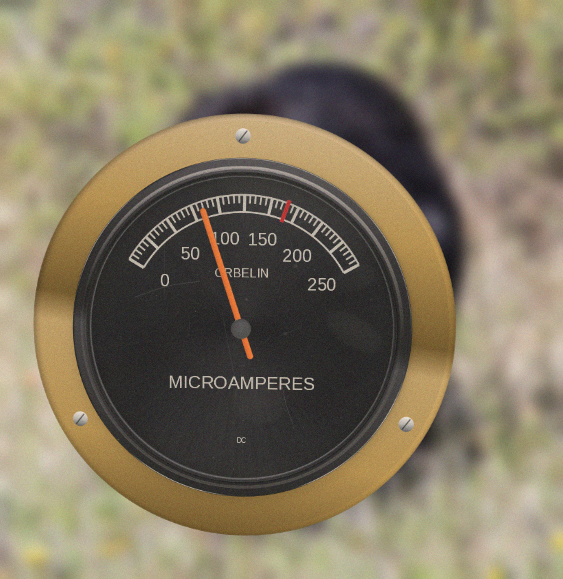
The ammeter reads µA 85
